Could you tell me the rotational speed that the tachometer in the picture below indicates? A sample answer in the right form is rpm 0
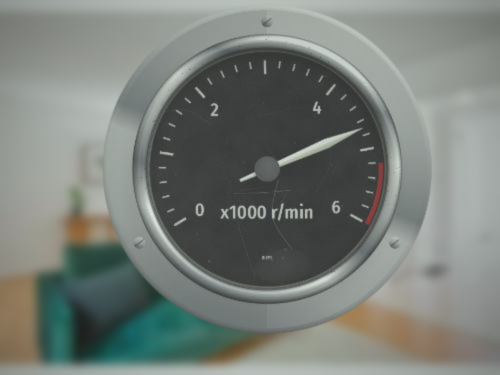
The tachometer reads rpm 4700
